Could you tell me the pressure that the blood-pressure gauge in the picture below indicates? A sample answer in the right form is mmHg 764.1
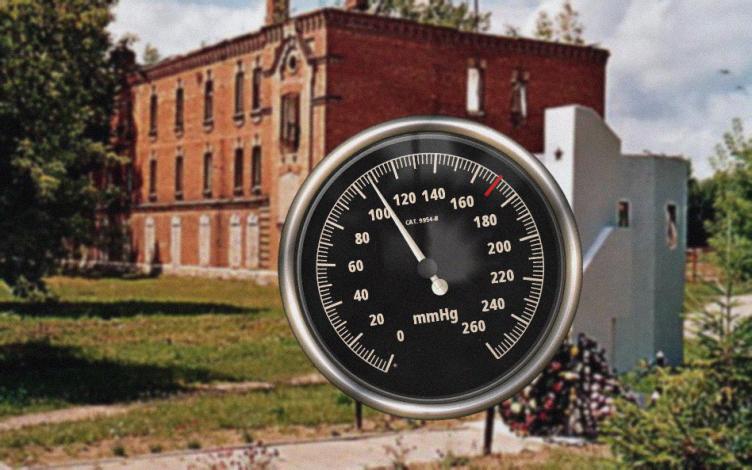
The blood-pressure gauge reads mmHg 108
